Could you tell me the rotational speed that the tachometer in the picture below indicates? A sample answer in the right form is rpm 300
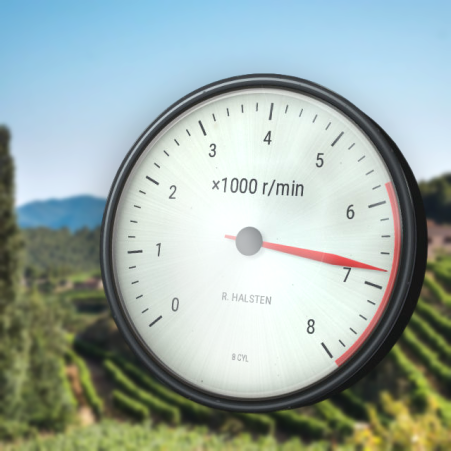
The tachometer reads rpm 6800
